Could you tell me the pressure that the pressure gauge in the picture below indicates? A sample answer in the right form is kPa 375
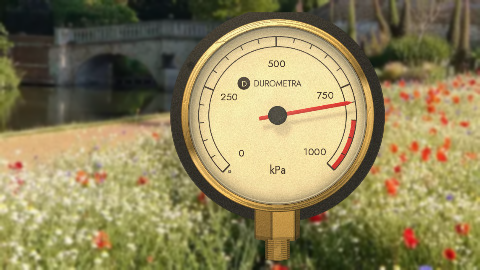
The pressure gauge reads kPa 800
